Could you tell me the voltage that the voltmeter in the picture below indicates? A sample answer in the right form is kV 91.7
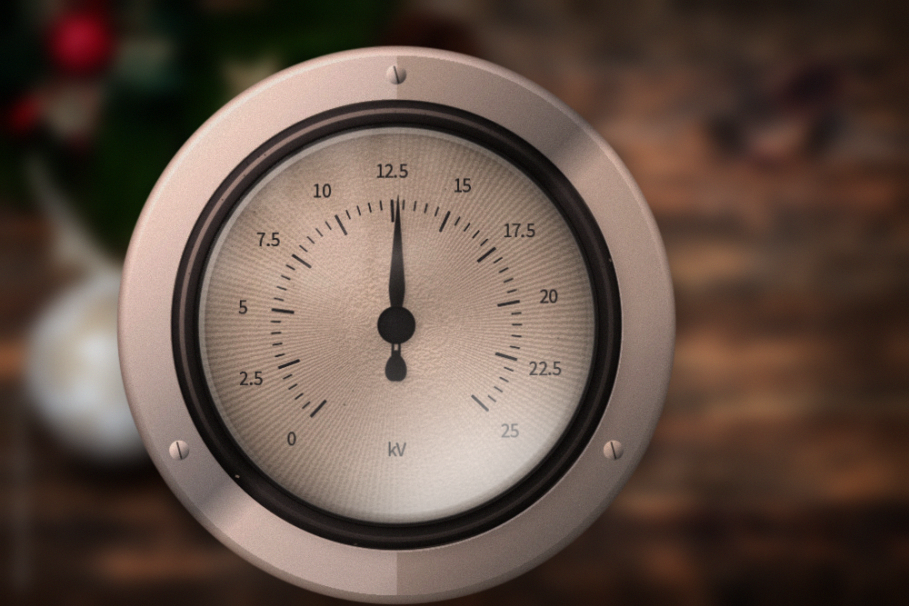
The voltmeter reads kV 12.75
